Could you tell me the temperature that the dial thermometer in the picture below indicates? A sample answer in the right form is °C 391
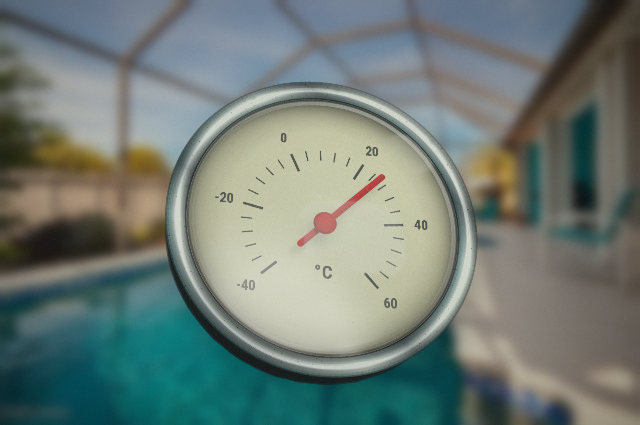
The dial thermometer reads °C 26
